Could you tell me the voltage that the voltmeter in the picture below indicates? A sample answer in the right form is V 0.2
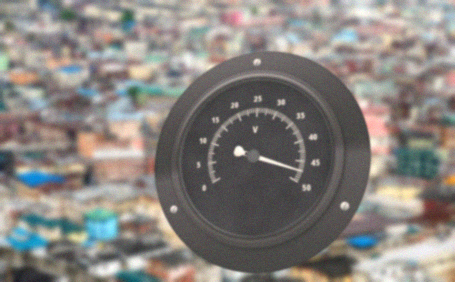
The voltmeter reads V 47.5
